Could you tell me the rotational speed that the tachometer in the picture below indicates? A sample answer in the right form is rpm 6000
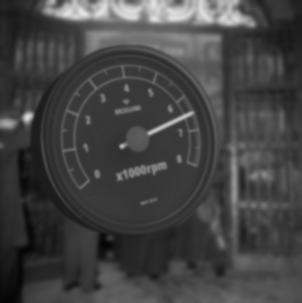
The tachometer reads rpm 6500
